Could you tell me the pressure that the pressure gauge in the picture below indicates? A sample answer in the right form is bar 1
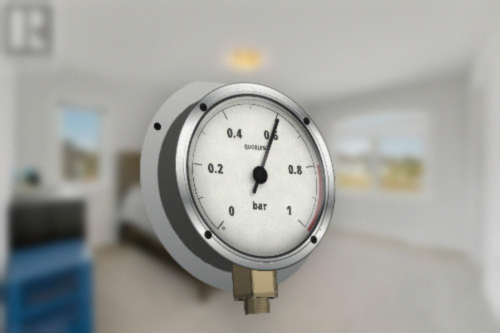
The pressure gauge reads bar 0.6
